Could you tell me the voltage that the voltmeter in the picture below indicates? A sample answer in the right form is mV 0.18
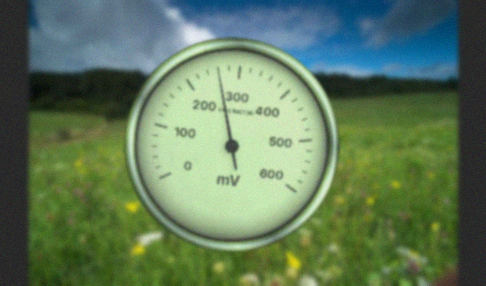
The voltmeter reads mV 260
